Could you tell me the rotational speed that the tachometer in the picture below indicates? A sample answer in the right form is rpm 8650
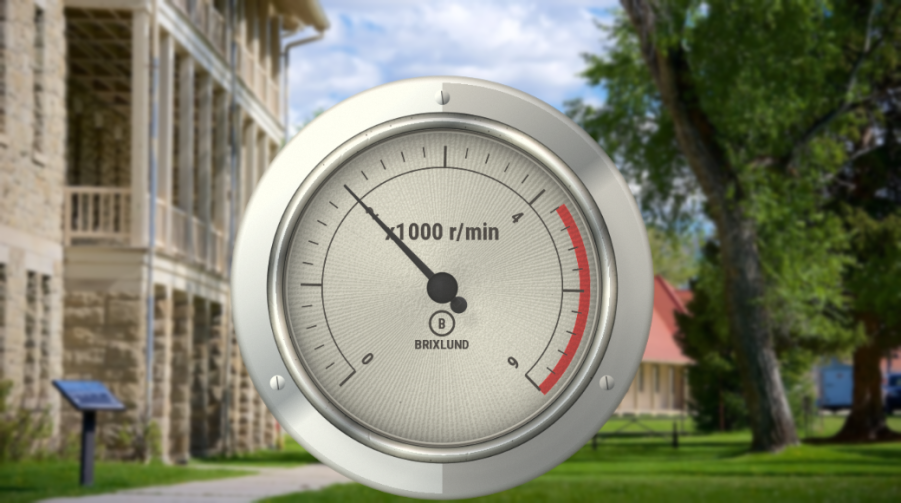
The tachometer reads rpm 2000
